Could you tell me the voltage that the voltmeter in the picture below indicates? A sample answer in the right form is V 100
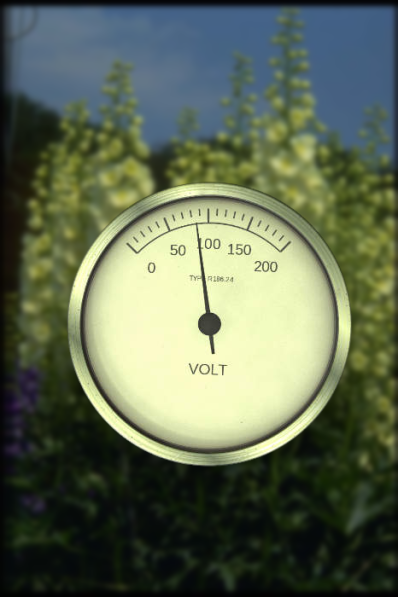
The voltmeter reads V 85
